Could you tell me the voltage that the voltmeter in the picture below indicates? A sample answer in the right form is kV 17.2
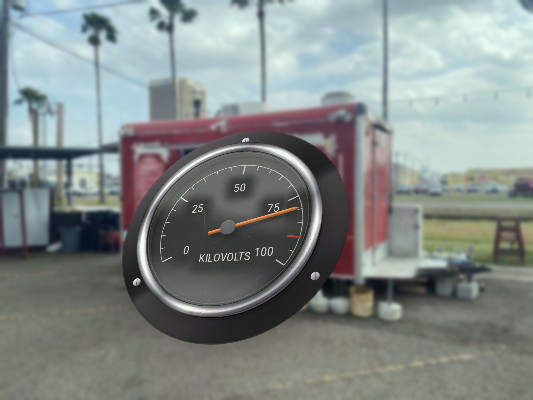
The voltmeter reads kV 80
